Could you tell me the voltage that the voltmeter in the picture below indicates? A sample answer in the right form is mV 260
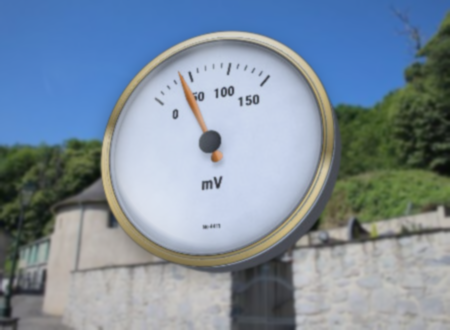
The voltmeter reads mV 40
